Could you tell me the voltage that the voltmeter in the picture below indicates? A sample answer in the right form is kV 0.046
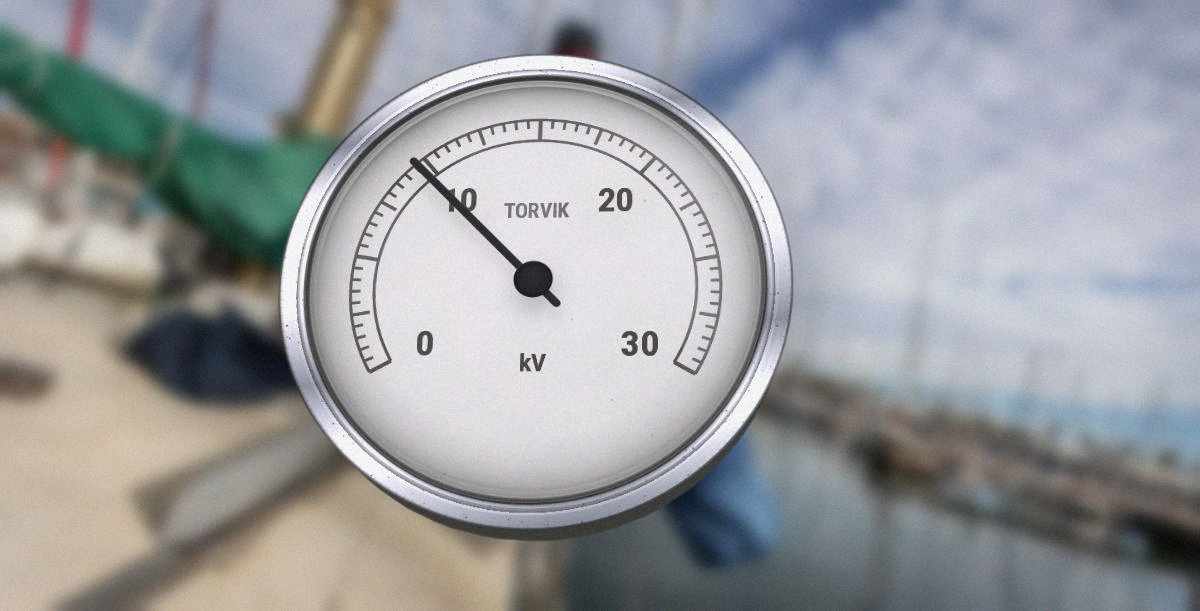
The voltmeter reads kV 9.5
